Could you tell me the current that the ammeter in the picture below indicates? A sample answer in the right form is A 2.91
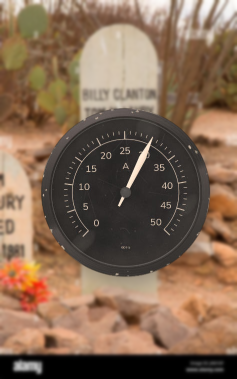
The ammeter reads A 30
